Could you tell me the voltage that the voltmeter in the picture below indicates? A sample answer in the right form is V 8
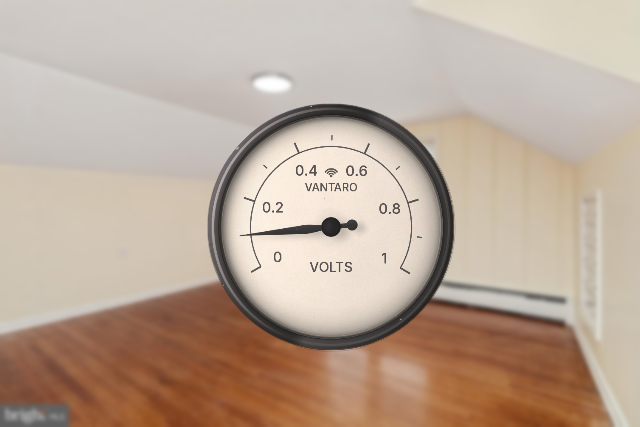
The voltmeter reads V 0.1
